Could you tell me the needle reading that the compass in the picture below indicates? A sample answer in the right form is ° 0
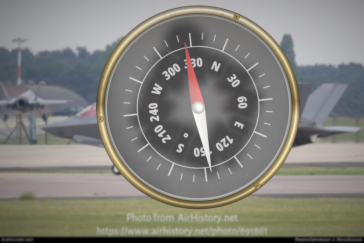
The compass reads ° 325
